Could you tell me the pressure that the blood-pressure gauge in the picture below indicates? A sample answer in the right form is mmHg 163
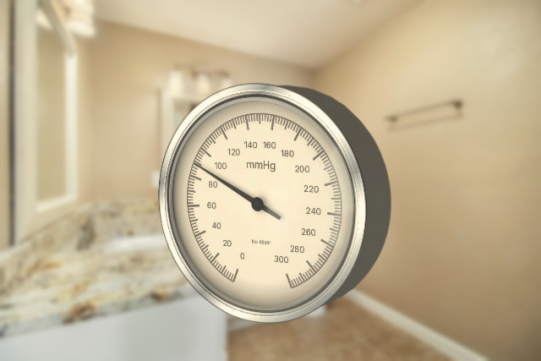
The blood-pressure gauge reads mmHg 90
